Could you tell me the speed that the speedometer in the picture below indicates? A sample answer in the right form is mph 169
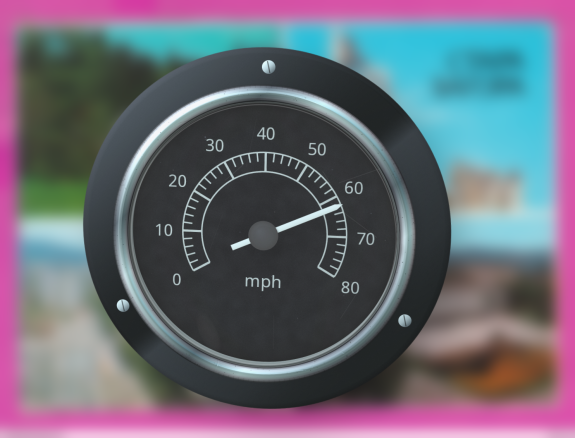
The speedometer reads mph 62
